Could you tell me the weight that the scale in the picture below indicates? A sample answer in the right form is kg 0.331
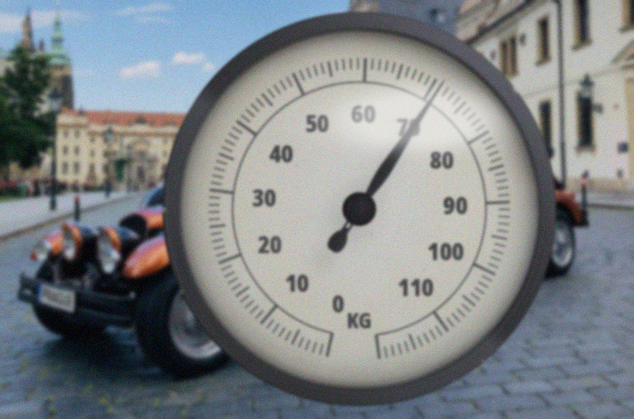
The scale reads kg 71
